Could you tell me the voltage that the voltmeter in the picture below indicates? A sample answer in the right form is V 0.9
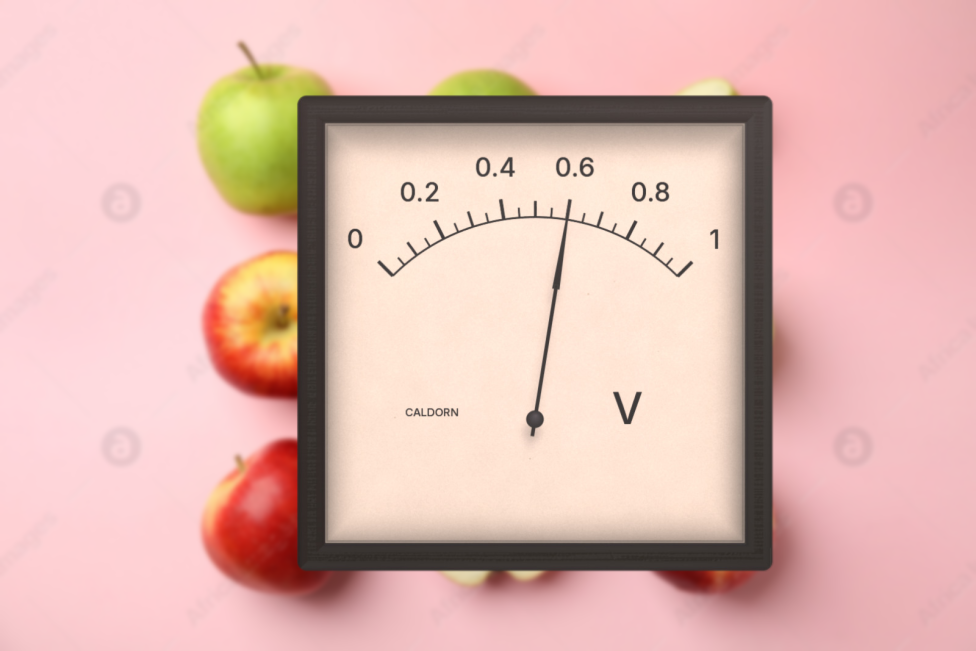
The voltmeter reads V 0.6
